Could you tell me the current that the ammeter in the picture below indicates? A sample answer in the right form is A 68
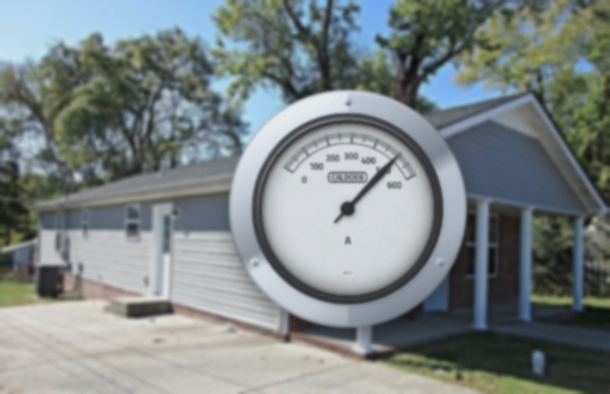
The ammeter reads A 500
